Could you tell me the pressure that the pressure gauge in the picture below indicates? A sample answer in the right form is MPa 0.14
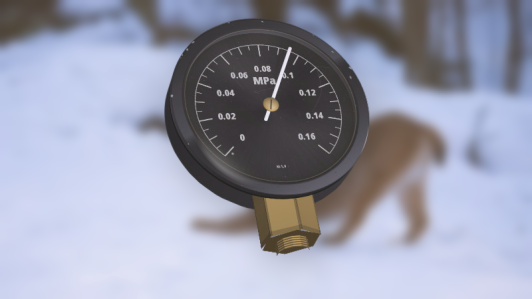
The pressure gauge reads MPa 0.095
